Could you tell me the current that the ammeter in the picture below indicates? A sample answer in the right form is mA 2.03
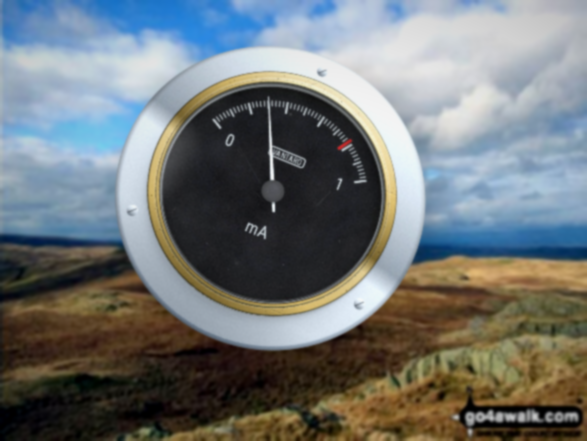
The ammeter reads mA 0.3
